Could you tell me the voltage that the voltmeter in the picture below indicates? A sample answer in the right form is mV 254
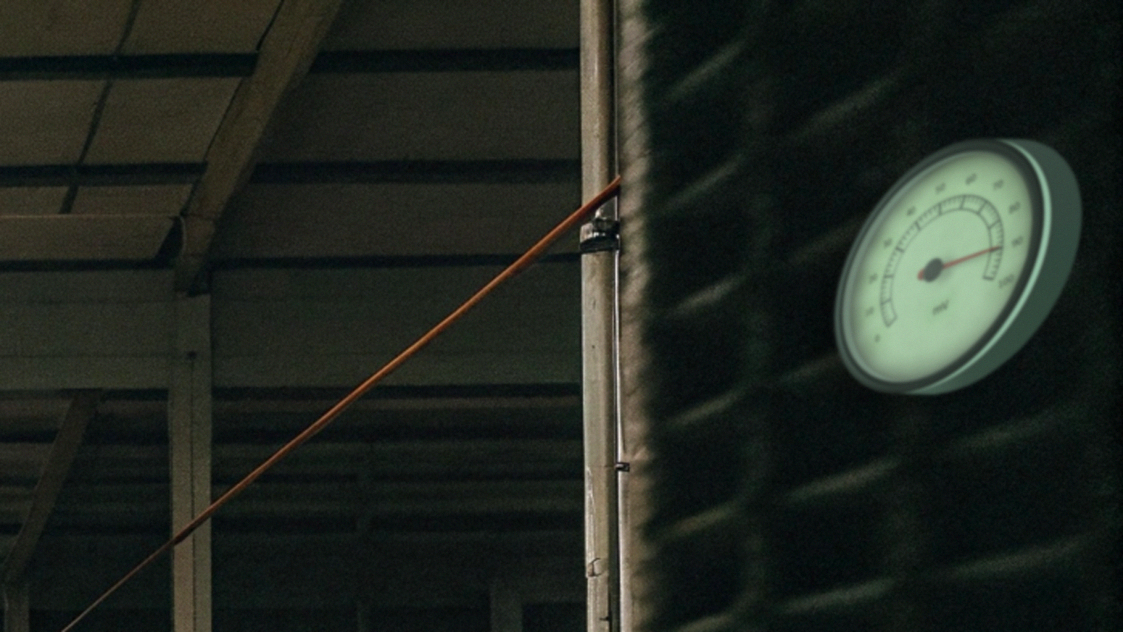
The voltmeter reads mV 90
